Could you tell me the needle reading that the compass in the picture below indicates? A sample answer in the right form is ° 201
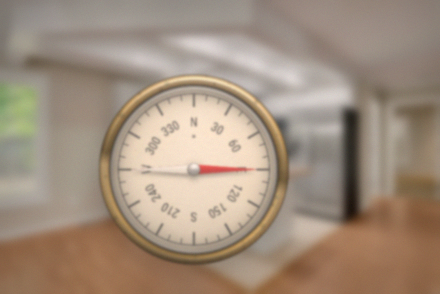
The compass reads ° 90
